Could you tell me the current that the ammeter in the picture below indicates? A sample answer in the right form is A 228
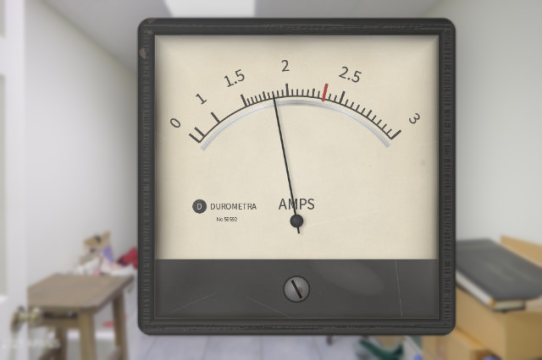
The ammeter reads A 1.85
